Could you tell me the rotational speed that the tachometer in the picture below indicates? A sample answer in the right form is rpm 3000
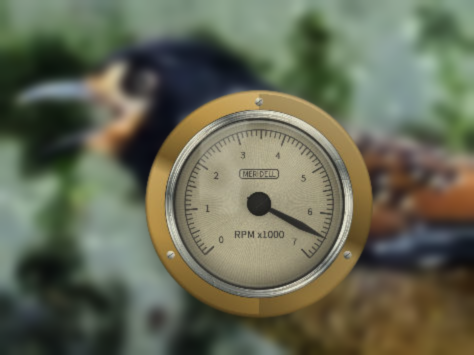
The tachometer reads rpm 6500
